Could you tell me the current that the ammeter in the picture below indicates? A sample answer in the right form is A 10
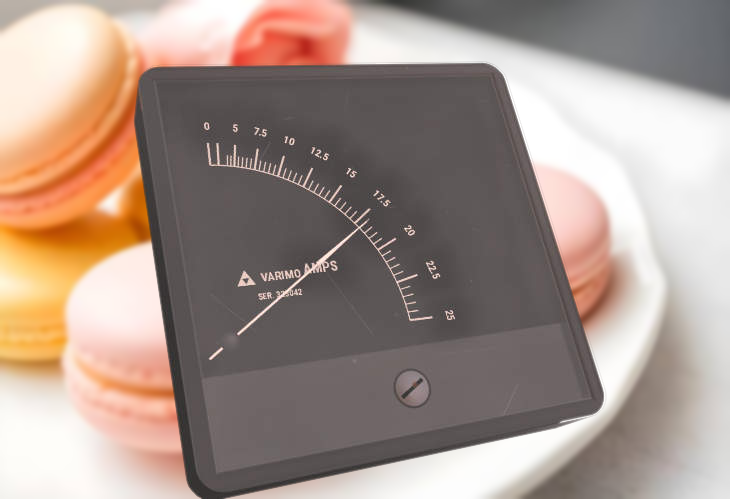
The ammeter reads A 18
